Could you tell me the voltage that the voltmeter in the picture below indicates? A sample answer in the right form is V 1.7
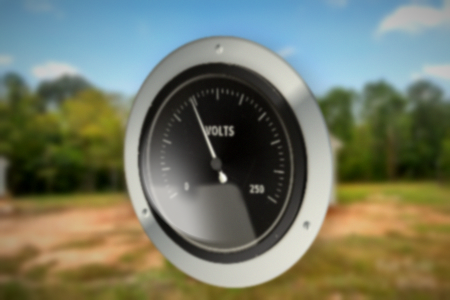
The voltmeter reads V 100
